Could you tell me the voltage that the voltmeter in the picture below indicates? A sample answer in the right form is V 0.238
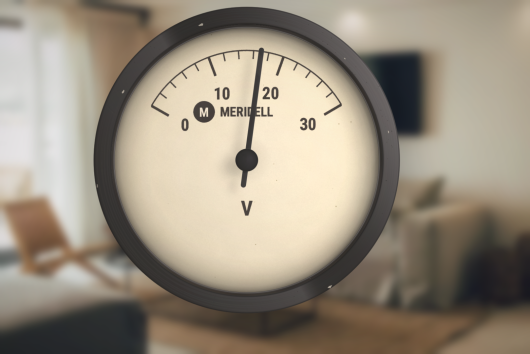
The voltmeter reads V 17
